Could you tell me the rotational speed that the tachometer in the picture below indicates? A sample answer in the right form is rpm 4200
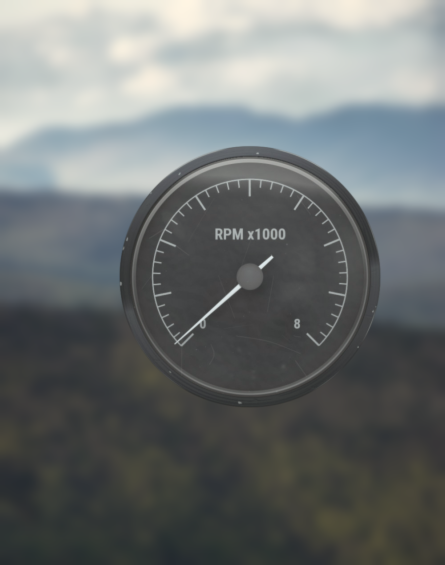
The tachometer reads rpm 100
